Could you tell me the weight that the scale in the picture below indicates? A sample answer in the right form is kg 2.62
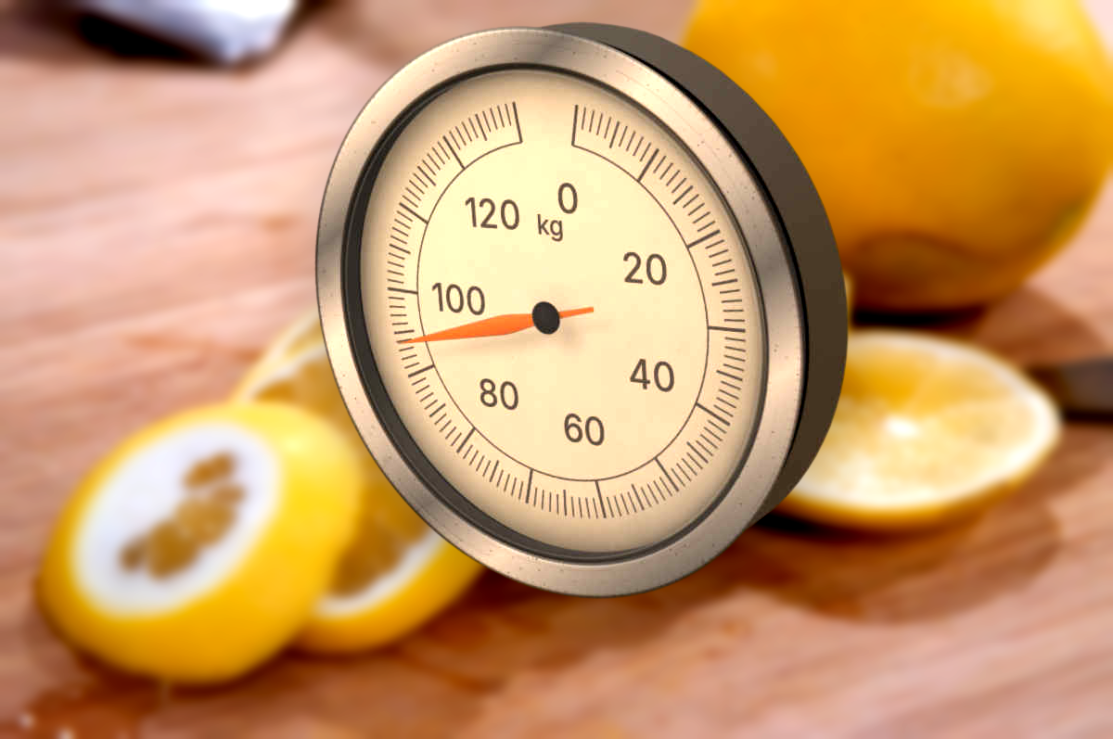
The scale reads kg 94
